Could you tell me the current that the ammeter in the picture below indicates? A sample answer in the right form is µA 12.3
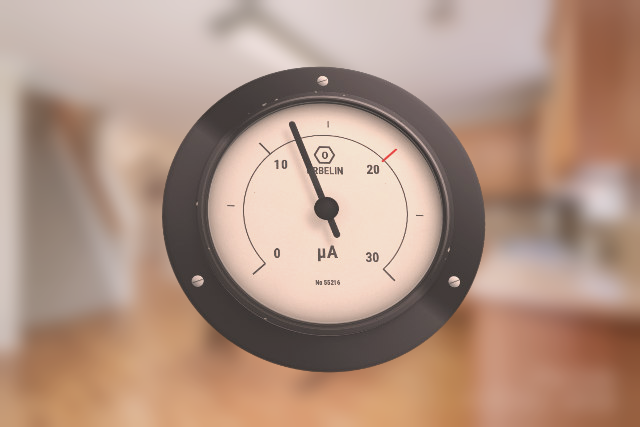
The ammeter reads µA 12.5
